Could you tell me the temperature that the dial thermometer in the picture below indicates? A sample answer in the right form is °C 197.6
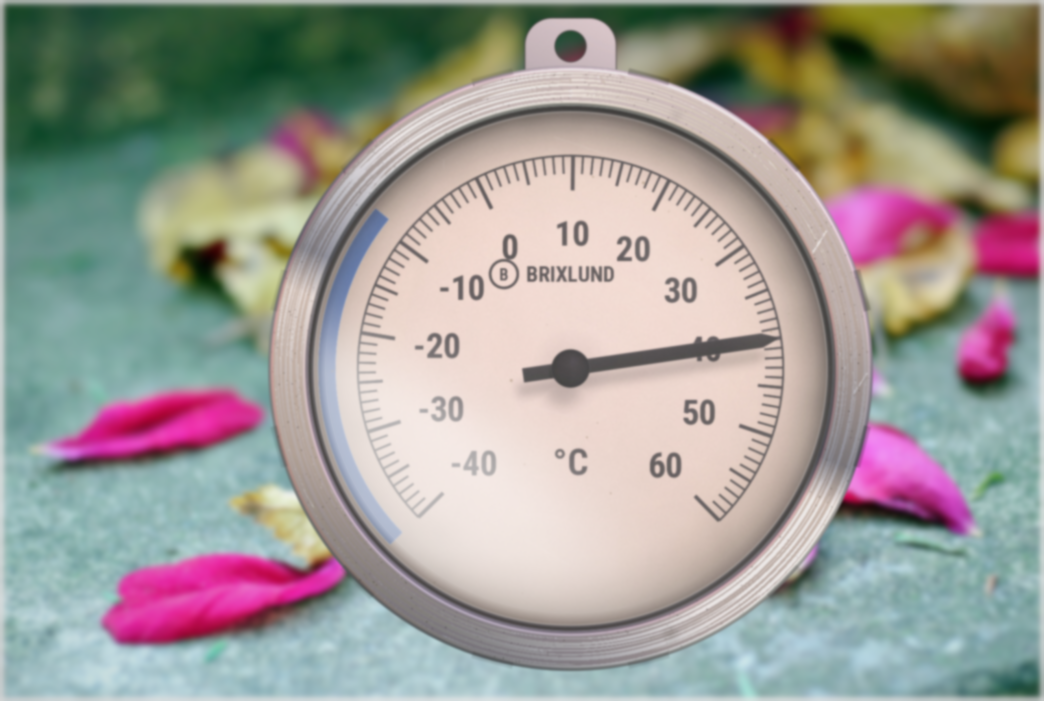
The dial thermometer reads °C 40
